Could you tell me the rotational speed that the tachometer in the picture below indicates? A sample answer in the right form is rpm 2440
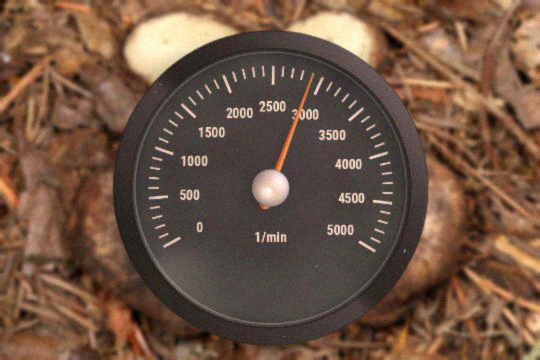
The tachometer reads rpm 2900
